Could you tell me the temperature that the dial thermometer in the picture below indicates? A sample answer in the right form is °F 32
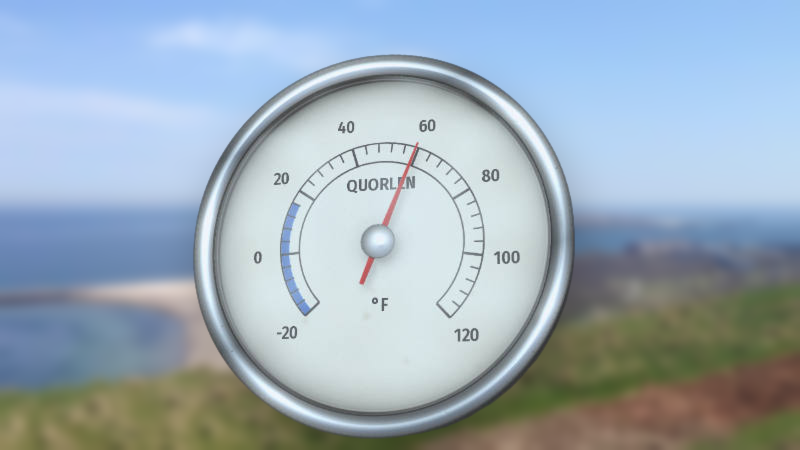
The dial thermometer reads °F 60
